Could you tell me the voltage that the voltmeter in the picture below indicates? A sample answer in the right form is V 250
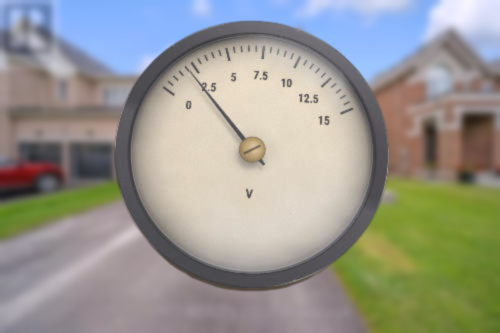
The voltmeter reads V 2
